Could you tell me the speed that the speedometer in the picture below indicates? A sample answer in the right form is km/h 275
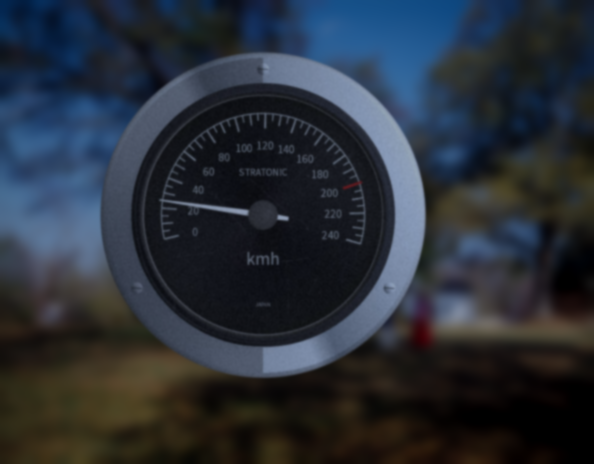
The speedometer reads km/h 25
